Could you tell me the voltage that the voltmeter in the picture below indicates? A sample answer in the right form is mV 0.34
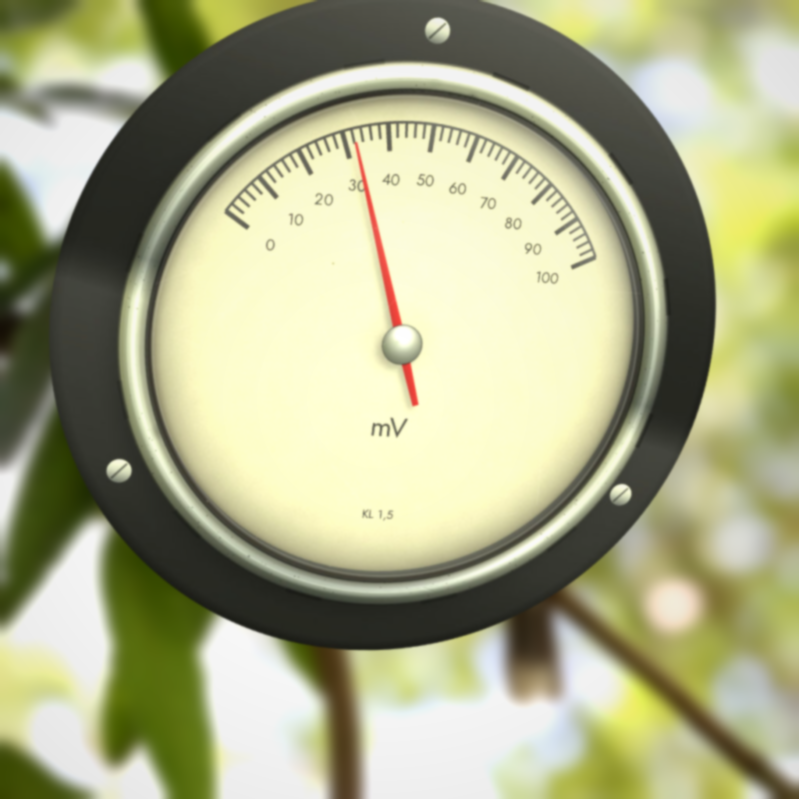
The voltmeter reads mV 32
